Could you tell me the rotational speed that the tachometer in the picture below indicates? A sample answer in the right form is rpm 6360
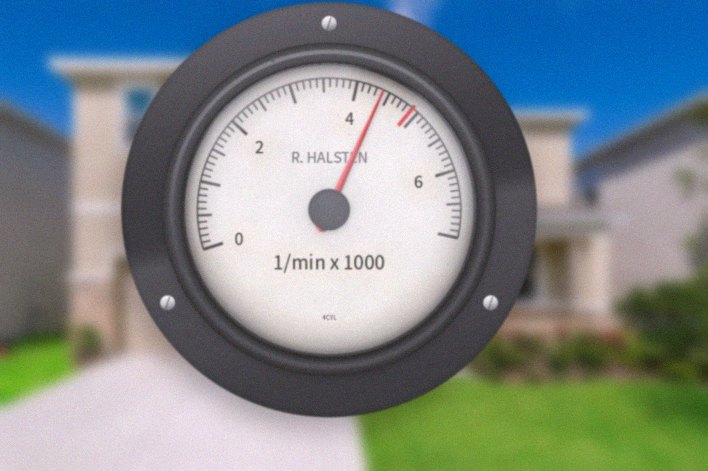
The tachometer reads rpm 4400
